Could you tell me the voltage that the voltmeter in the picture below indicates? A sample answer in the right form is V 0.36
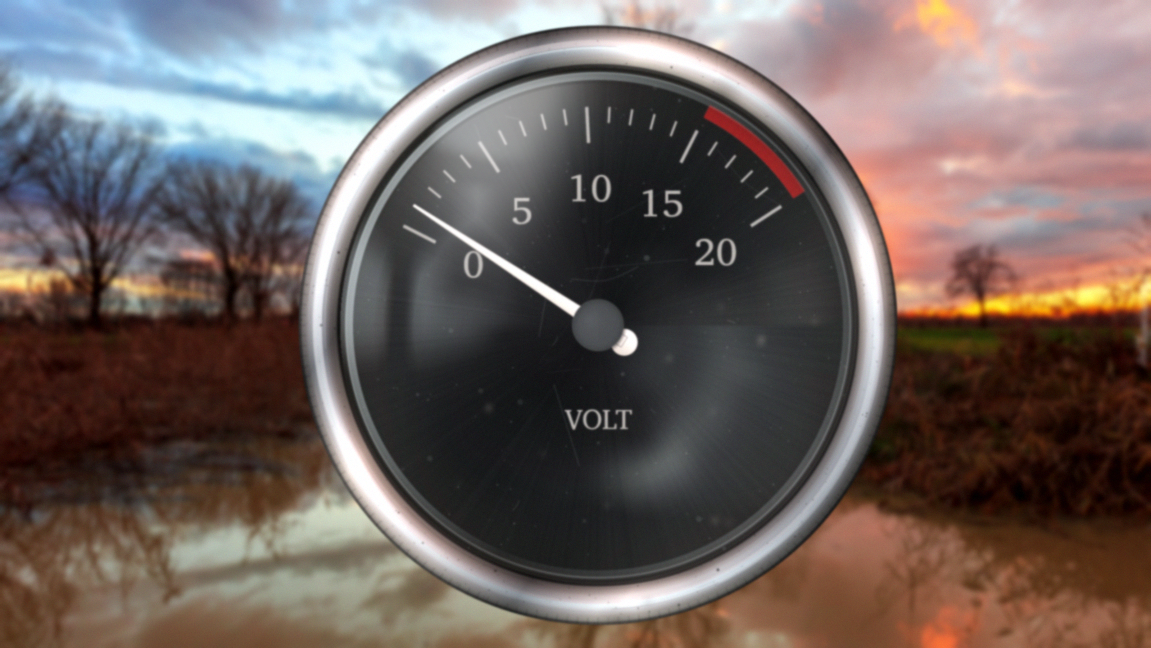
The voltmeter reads V 1
